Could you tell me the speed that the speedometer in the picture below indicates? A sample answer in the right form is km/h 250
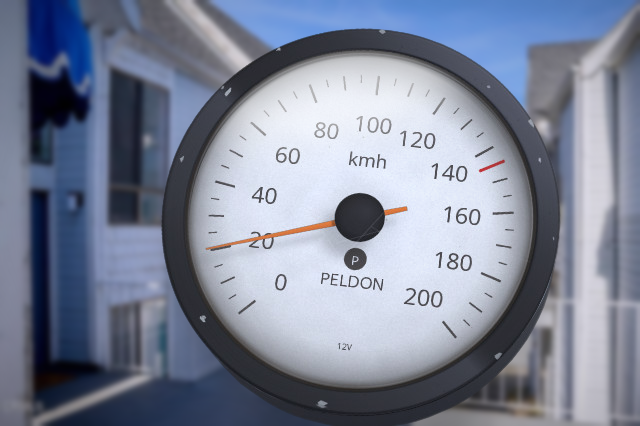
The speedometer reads km/h 20
